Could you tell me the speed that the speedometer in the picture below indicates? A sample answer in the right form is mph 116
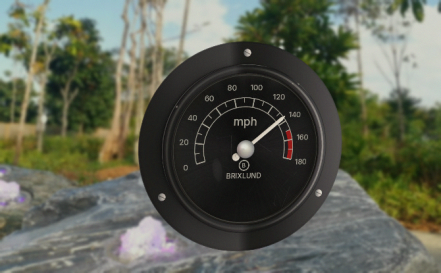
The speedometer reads mph 135
